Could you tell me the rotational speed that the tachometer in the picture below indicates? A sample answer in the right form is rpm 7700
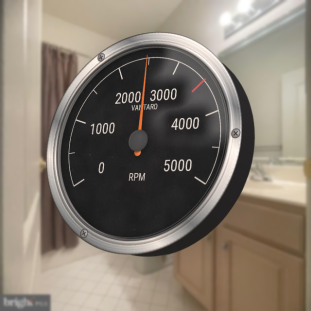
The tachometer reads rpm 2500
